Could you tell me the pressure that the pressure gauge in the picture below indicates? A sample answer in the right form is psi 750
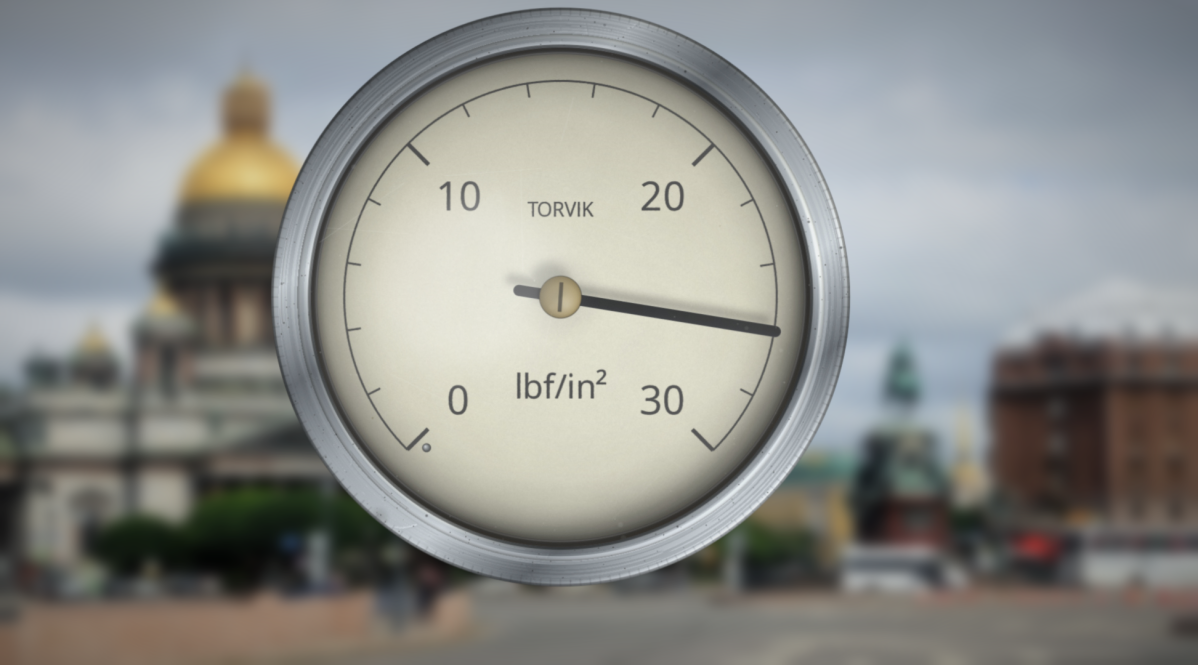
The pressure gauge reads psi 26
